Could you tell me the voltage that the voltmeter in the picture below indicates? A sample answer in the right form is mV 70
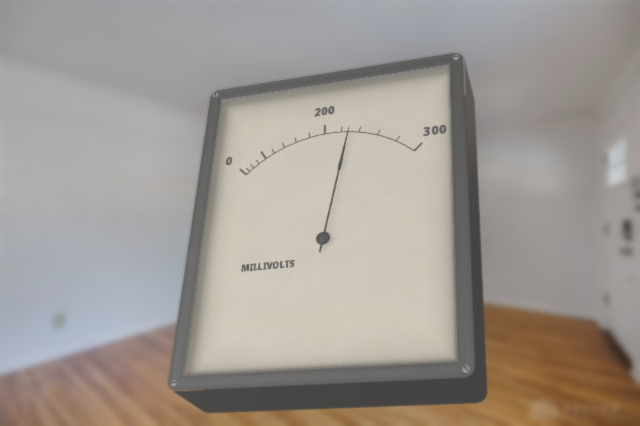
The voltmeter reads mV 230
